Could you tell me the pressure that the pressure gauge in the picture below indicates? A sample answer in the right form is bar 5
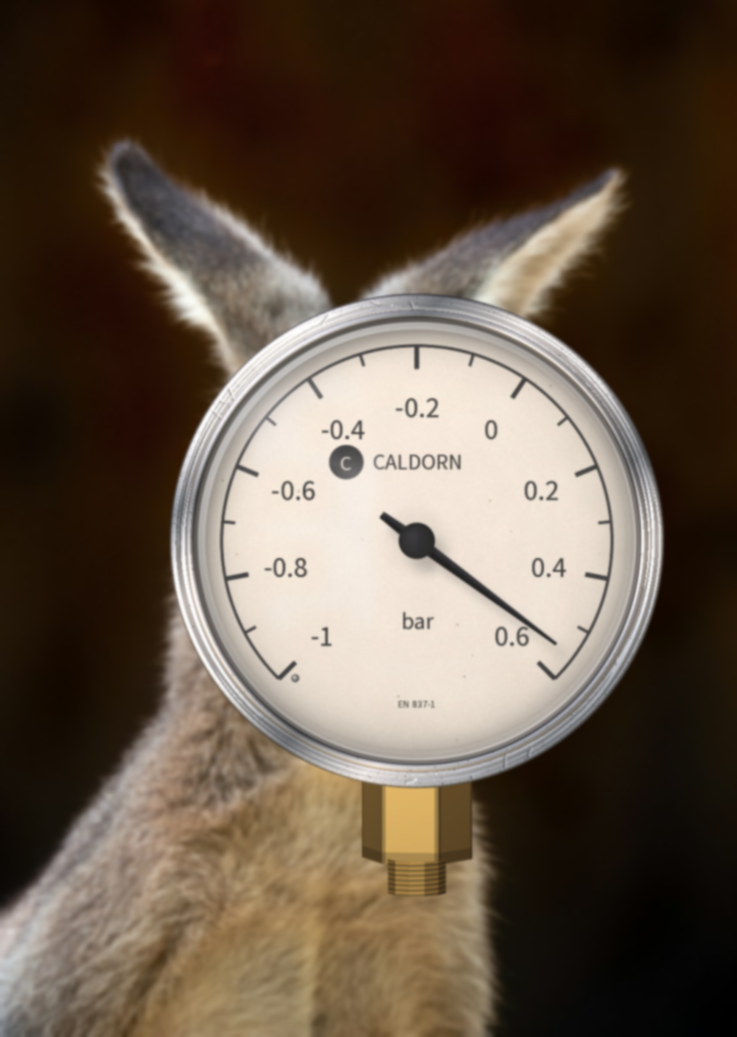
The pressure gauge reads bar 0.55
